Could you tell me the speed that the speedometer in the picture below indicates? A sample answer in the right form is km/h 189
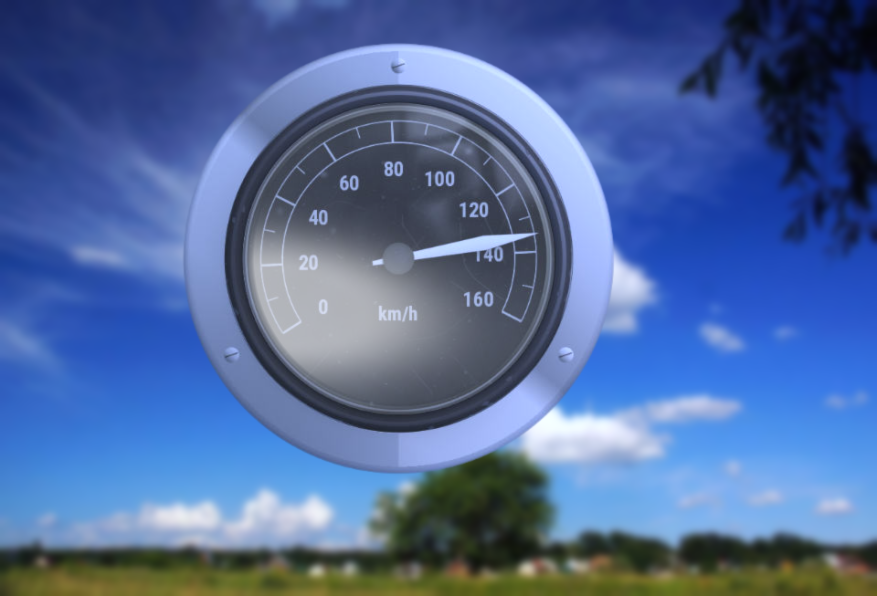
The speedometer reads km/h 135
